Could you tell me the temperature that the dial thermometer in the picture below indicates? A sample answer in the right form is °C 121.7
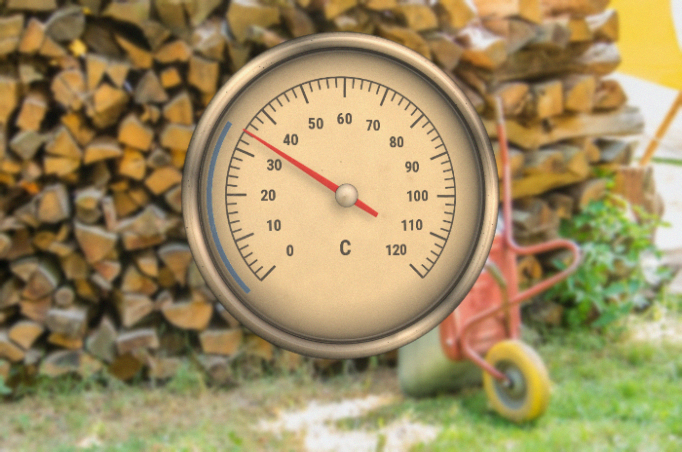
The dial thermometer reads °C 34
